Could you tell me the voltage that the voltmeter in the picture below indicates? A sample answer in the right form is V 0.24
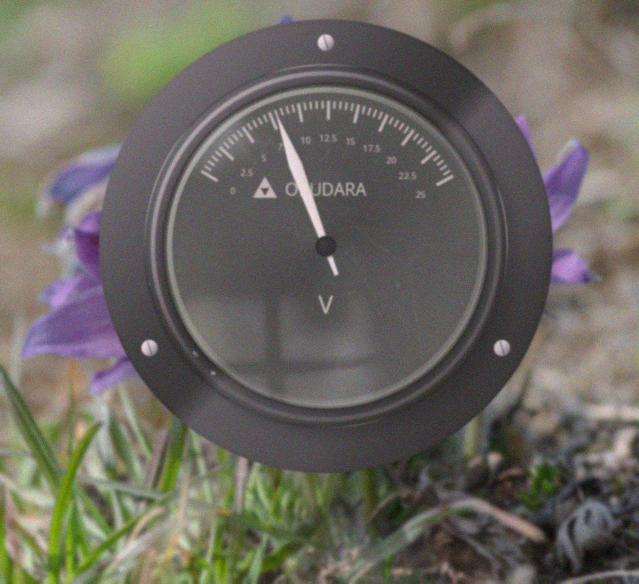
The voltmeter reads V 8
